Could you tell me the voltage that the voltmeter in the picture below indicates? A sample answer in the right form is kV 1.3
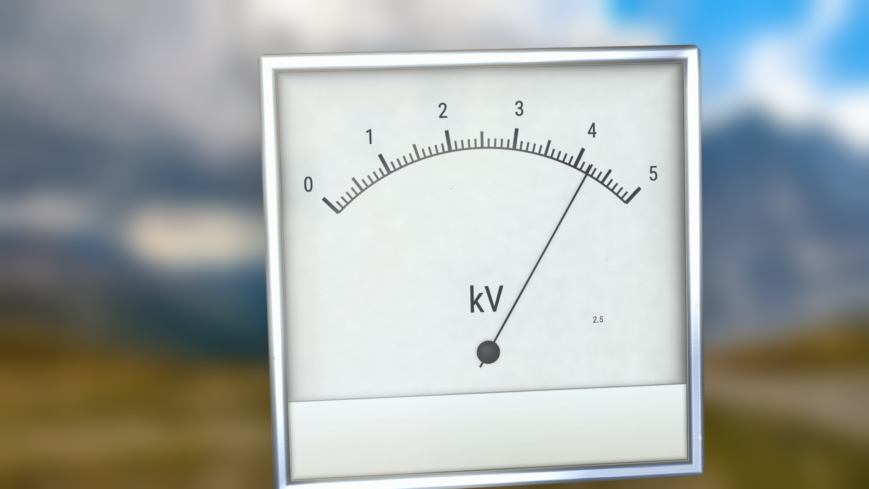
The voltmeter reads kV 4.2
